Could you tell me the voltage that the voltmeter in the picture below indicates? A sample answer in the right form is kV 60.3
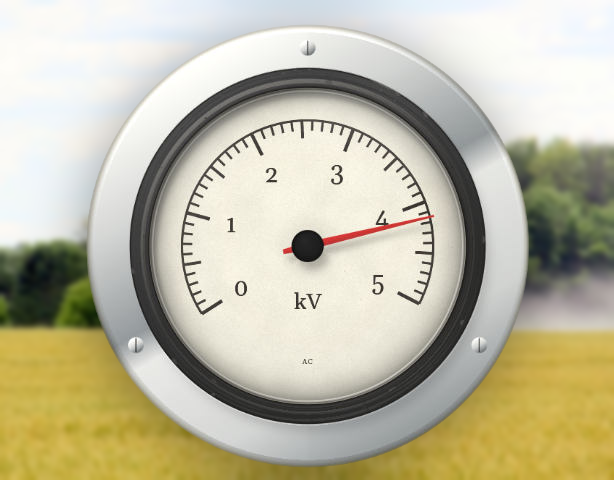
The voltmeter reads kV 4.15
